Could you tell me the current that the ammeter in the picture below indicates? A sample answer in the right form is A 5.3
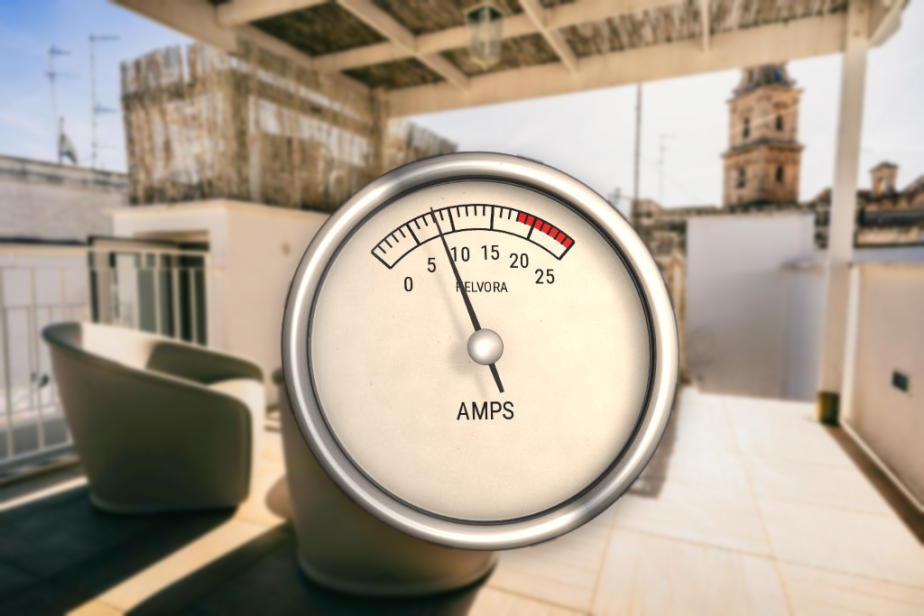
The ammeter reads A 8
